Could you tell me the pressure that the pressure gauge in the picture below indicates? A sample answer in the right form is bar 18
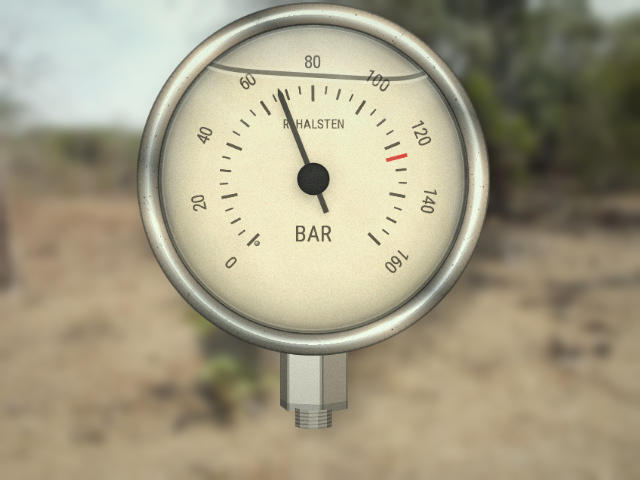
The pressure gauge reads bar 67.5
